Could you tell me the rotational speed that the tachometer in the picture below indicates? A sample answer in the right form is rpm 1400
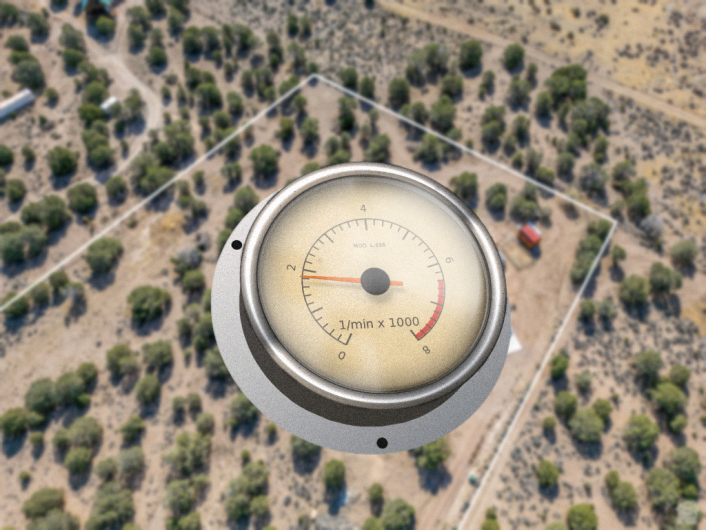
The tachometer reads rpm 1800
